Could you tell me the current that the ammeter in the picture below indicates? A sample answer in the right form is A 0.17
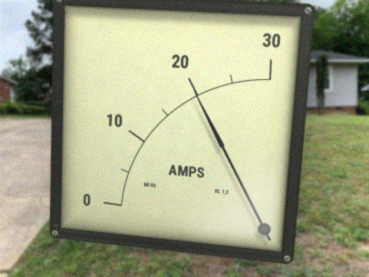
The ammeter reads A 20
